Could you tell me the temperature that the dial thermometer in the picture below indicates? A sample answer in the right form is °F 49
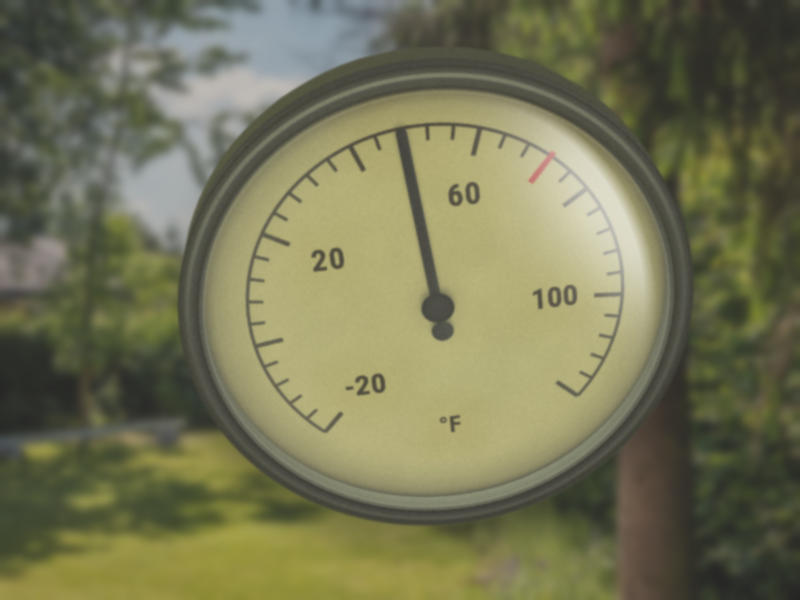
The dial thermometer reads °F 48
